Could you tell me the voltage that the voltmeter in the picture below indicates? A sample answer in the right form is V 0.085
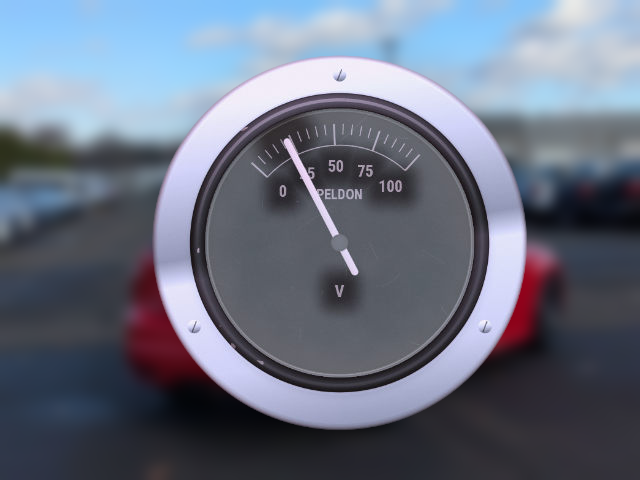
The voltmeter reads V 22.5
